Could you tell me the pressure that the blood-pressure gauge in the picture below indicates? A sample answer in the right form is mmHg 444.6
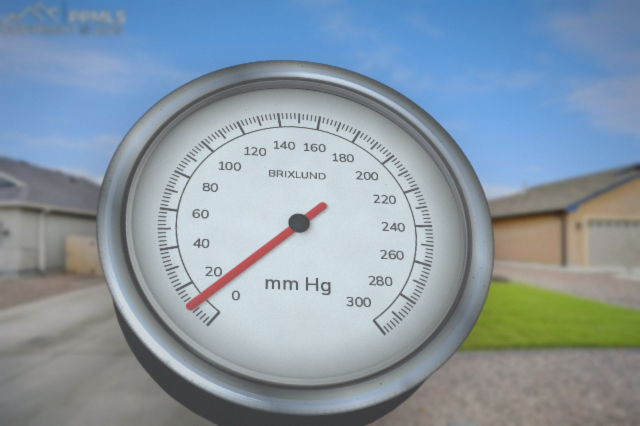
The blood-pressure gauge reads mmHg 10
